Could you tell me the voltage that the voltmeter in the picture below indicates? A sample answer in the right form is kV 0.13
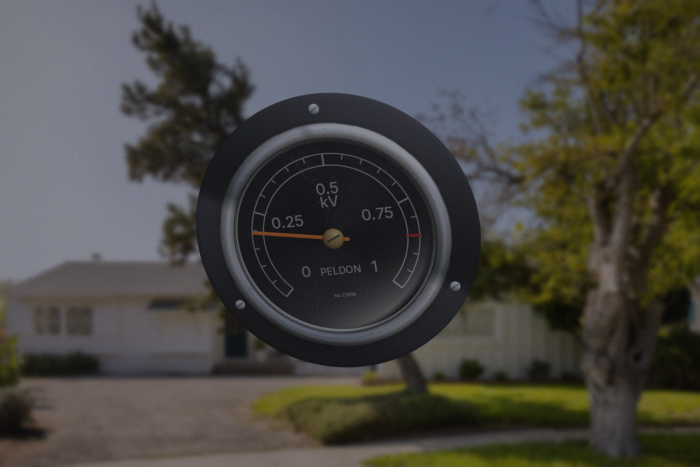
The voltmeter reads kV 0.2
